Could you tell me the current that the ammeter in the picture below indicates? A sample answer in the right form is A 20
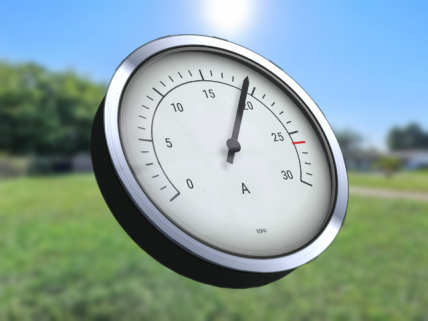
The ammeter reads A 19
